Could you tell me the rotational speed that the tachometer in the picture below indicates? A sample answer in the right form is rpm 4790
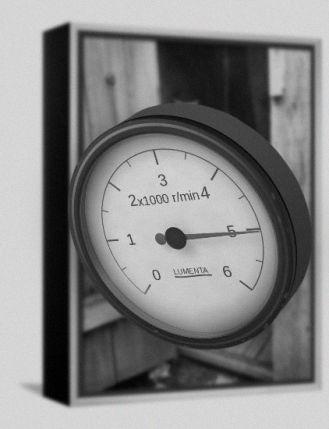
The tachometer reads rpm 5000
